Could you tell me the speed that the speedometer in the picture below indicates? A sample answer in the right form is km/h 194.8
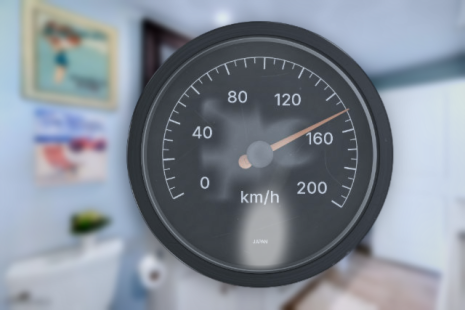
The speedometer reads km/h 150
